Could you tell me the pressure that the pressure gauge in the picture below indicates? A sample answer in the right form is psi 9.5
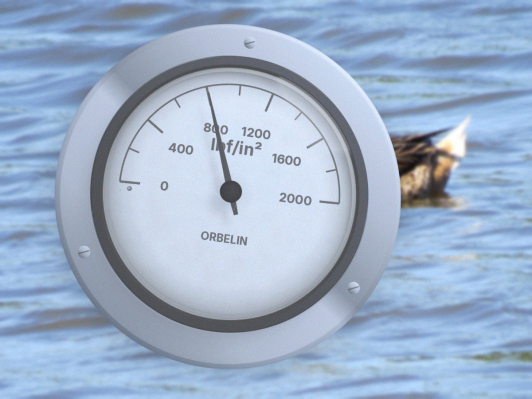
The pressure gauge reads psi 800
